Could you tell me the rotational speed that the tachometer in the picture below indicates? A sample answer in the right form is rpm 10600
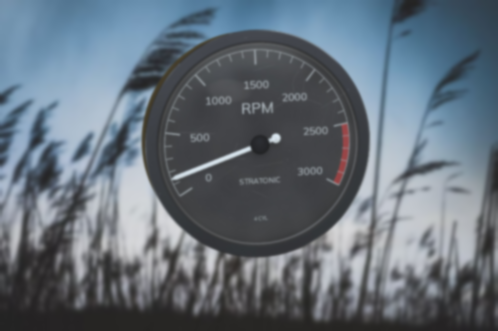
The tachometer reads rpm 150
